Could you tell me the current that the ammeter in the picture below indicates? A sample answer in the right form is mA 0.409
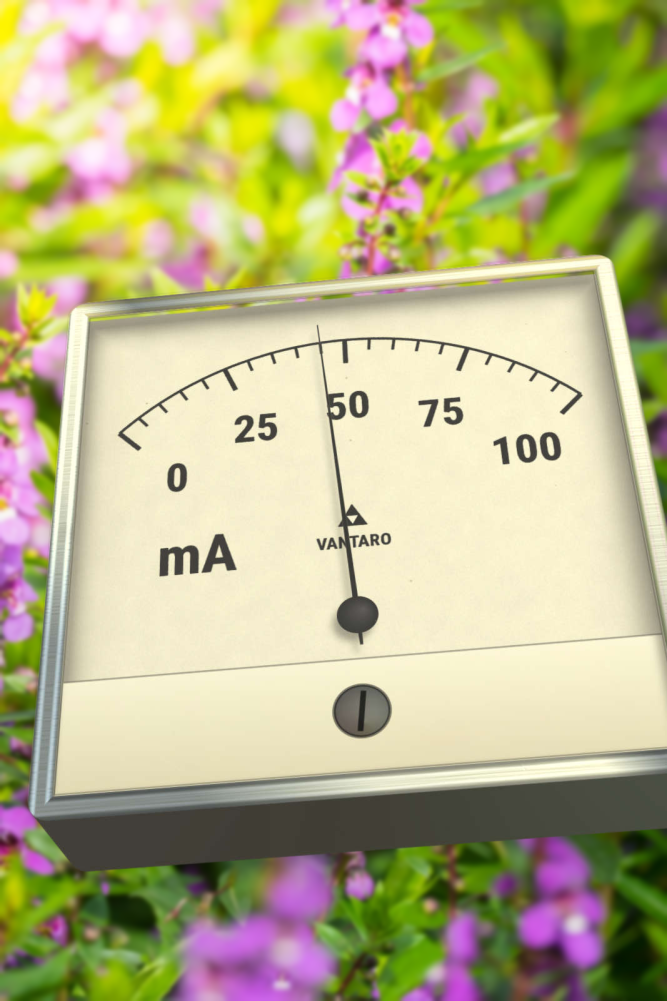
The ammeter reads mA 45
